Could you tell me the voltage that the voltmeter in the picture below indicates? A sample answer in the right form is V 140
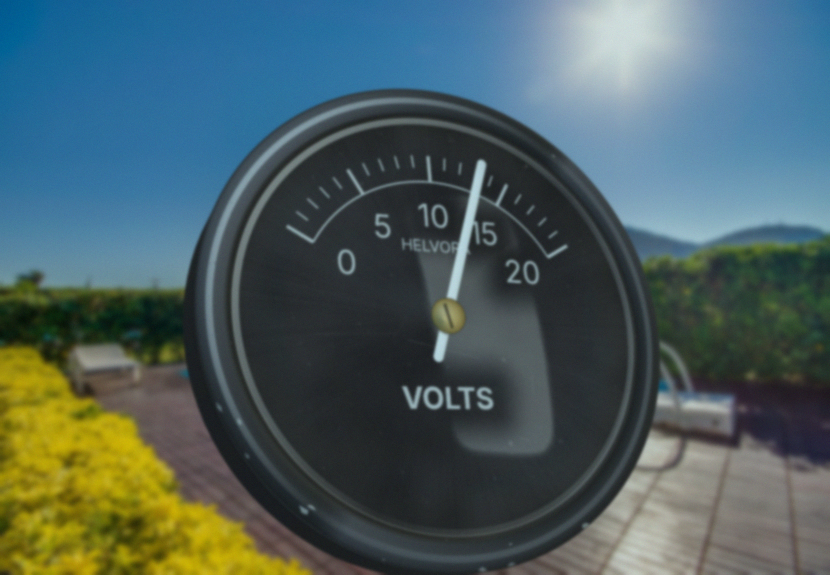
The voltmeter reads V 13
